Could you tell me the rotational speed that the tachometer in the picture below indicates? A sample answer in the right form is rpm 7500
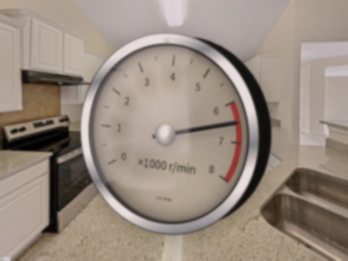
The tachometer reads rpm 6500
